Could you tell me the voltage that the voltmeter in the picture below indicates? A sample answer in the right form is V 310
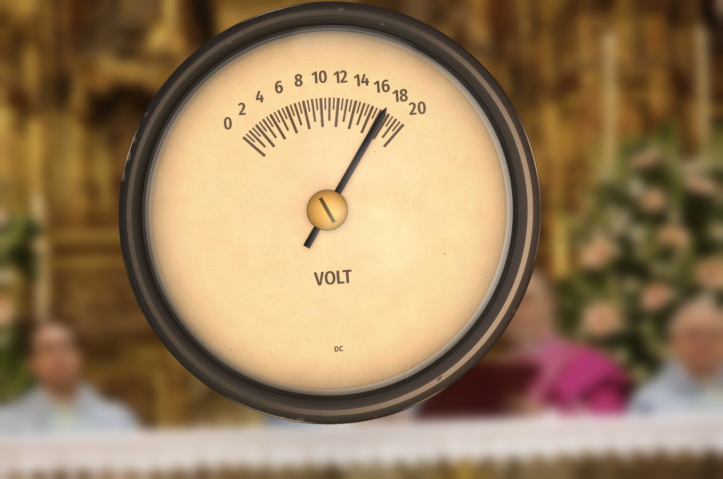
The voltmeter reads V 17.5
